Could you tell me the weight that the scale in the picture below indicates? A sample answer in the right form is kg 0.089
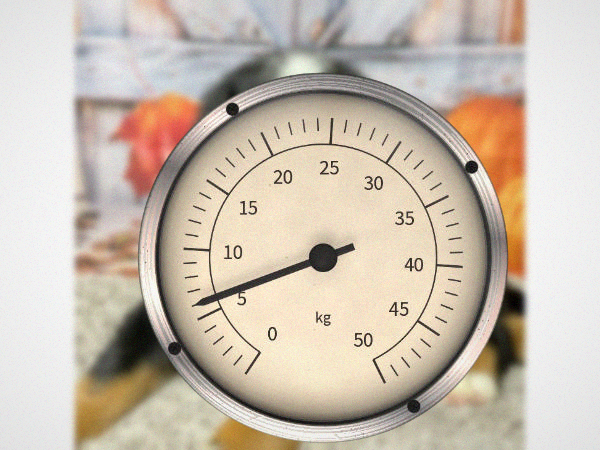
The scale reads kg 6
